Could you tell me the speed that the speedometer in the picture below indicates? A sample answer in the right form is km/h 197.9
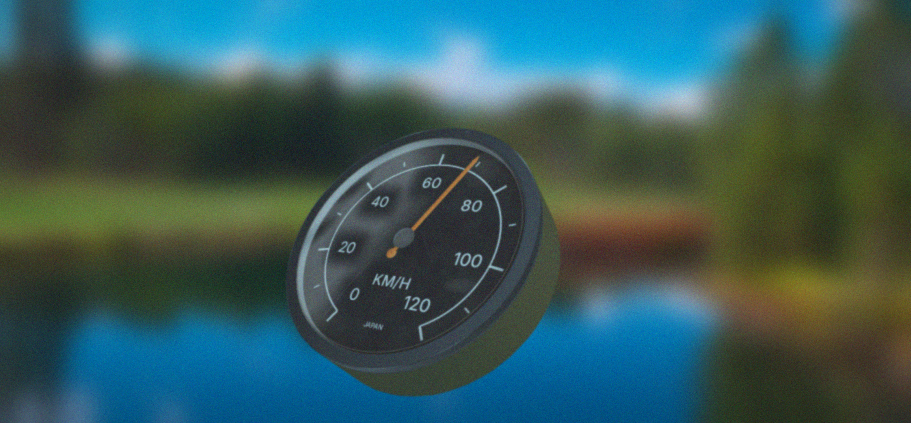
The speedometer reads km/h 70
